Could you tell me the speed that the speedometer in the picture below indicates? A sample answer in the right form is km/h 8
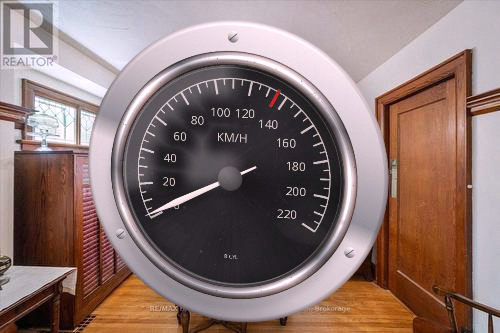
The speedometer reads km/h 2.5
